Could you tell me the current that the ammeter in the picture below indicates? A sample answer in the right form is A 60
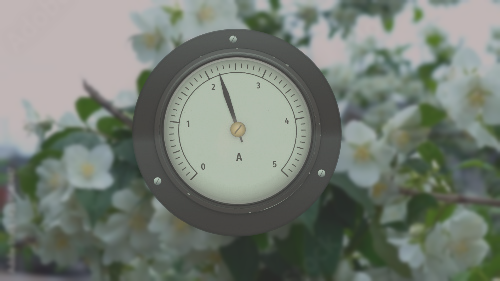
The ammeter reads A 2.2
